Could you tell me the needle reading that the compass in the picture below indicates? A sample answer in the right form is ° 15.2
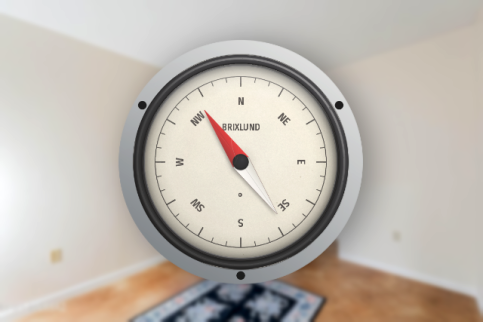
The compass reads ° 325
